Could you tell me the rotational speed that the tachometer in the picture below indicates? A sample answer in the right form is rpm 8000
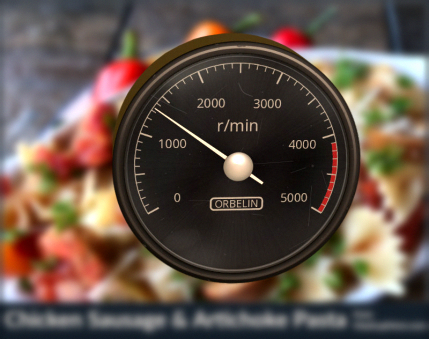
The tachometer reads rpm 1350
